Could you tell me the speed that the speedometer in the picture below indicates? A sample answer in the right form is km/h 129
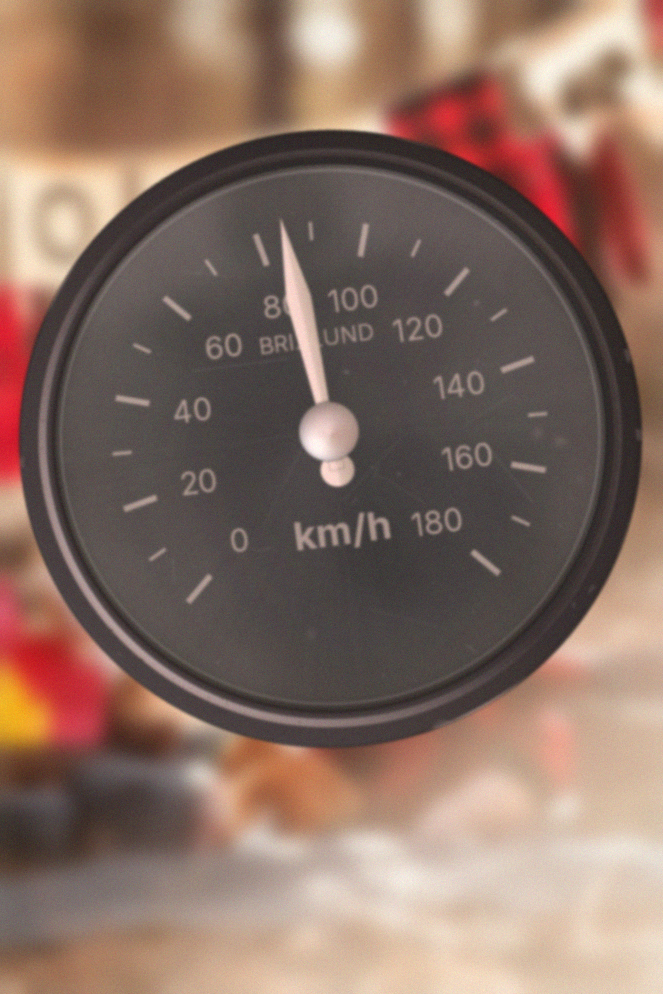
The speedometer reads km/h 85
